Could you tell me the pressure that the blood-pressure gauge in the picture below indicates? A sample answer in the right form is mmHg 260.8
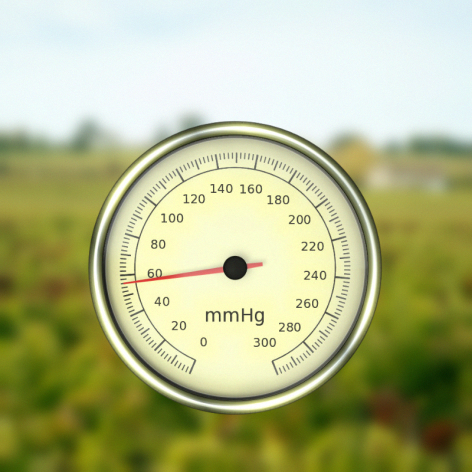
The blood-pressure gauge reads mmHg 56
